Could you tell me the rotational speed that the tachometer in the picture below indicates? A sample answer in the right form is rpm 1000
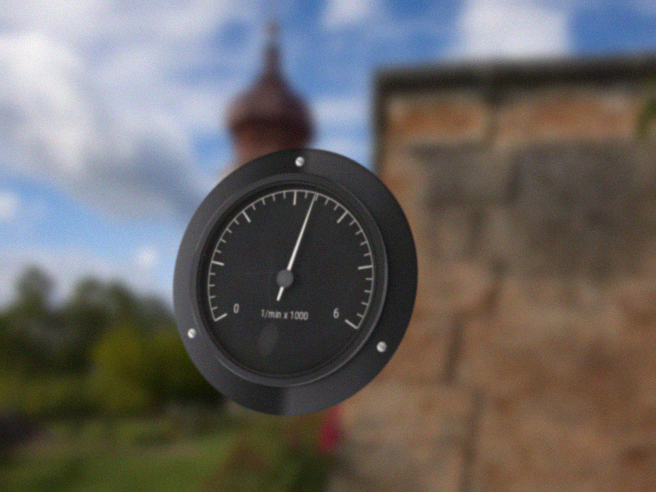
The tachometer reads rpm 3400
